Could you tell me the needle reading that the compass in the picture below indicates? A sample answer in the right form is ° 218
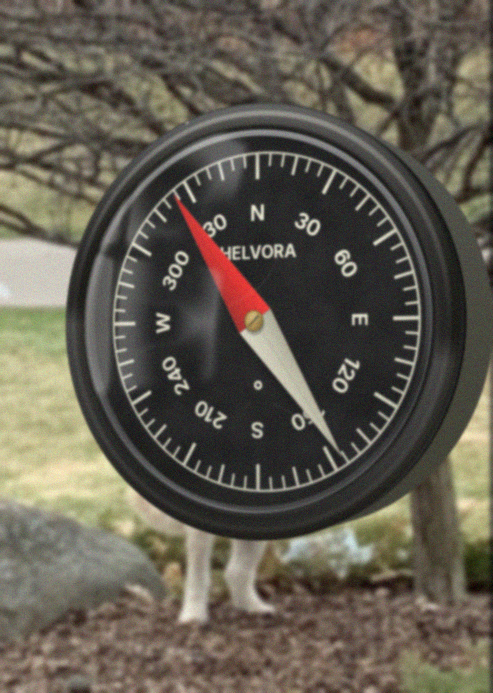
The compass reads ° 325
